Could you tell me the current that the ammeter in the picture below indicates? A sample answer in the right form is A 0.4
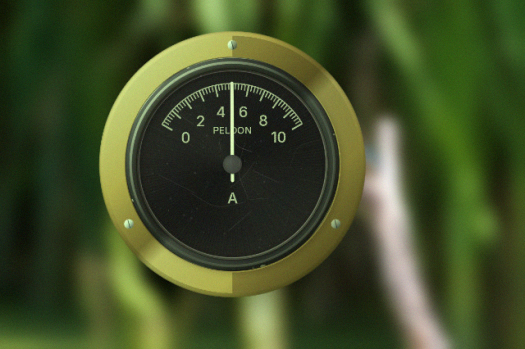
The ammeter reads A 5
